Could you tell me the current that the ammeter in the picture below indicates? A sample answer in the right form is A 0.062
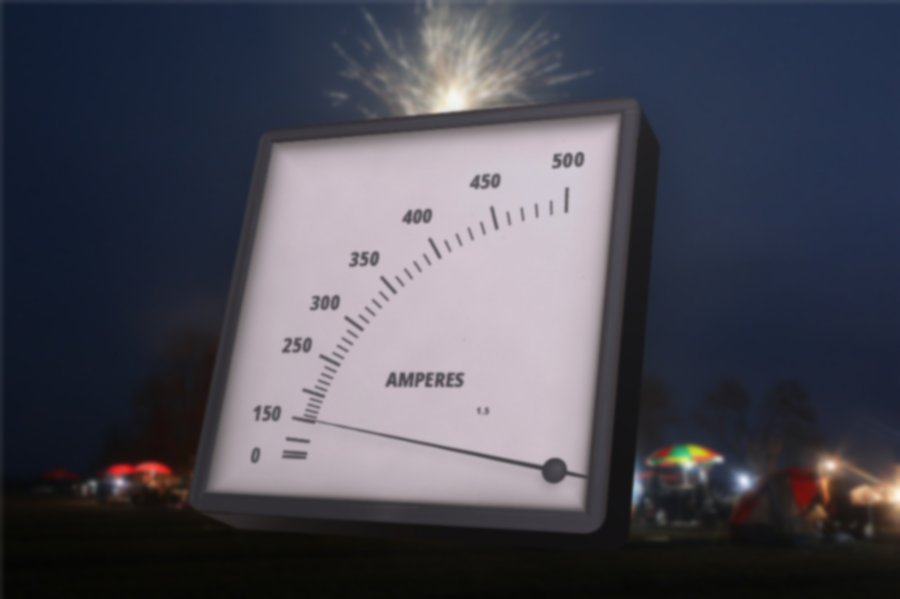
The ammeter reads A 150
